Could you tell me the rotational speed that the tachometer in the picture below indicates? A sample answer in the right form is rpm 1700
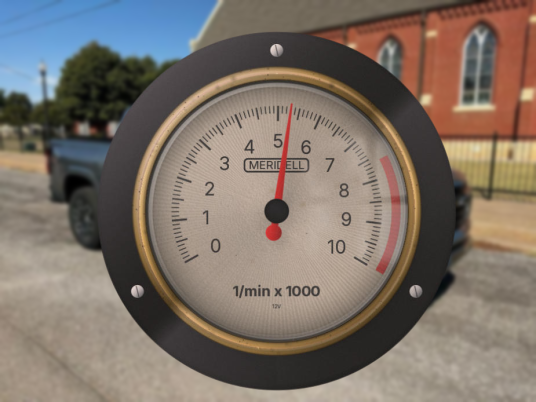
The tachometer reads rpm 5300
